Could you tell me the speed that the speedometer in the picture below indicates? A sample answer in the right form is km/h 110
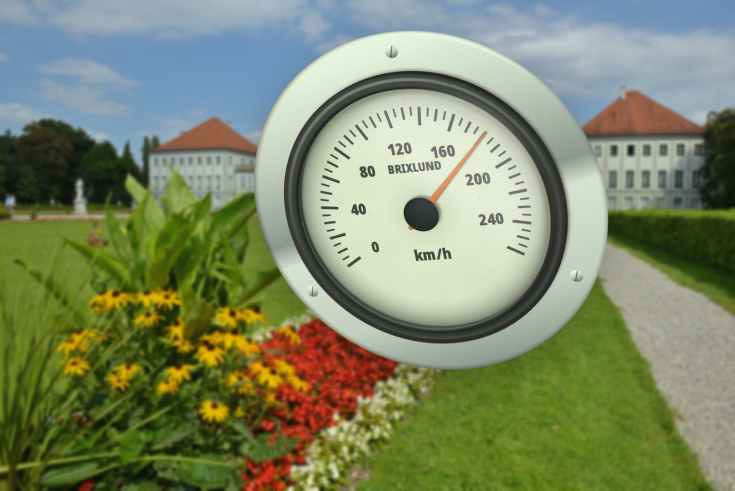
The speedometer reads km/h 180
